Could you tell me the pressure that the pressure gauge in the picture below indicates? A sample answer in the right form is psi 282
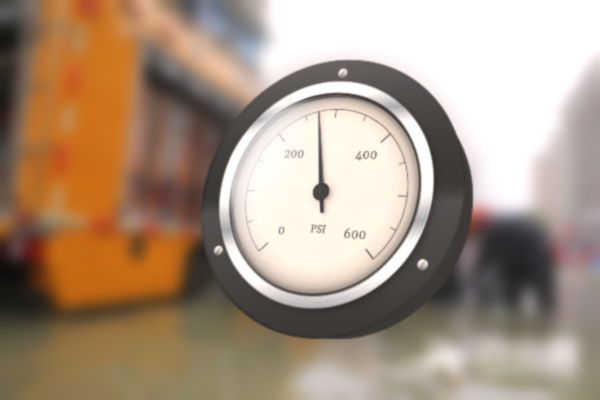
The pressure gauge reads psi 275
